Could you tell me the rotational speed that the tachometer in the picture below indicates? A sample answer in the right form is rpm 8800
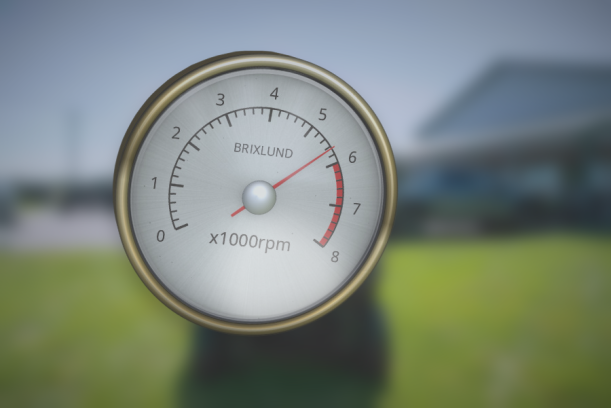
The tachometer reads rpm 5600
